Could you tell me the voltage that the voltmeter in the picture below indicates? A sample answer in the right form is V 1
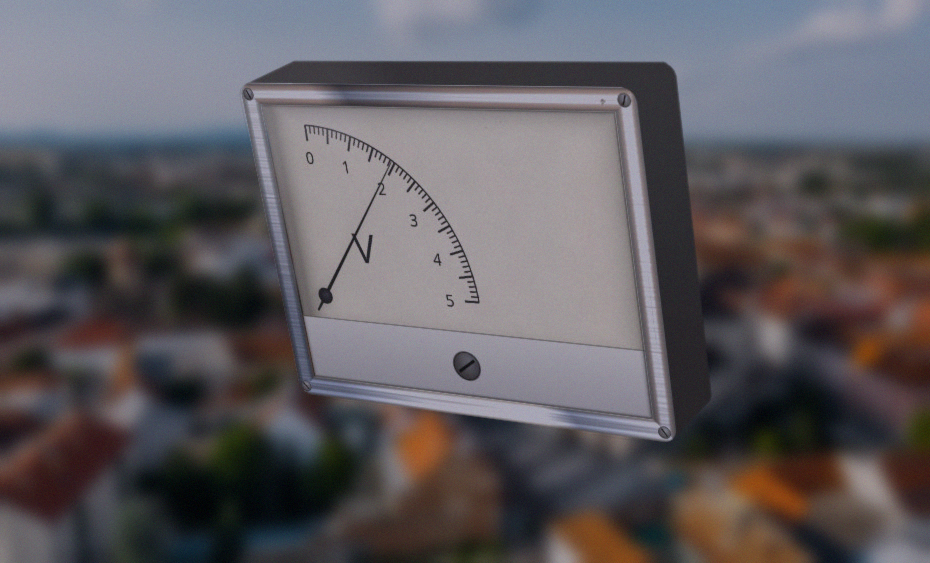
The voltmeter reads V 2
